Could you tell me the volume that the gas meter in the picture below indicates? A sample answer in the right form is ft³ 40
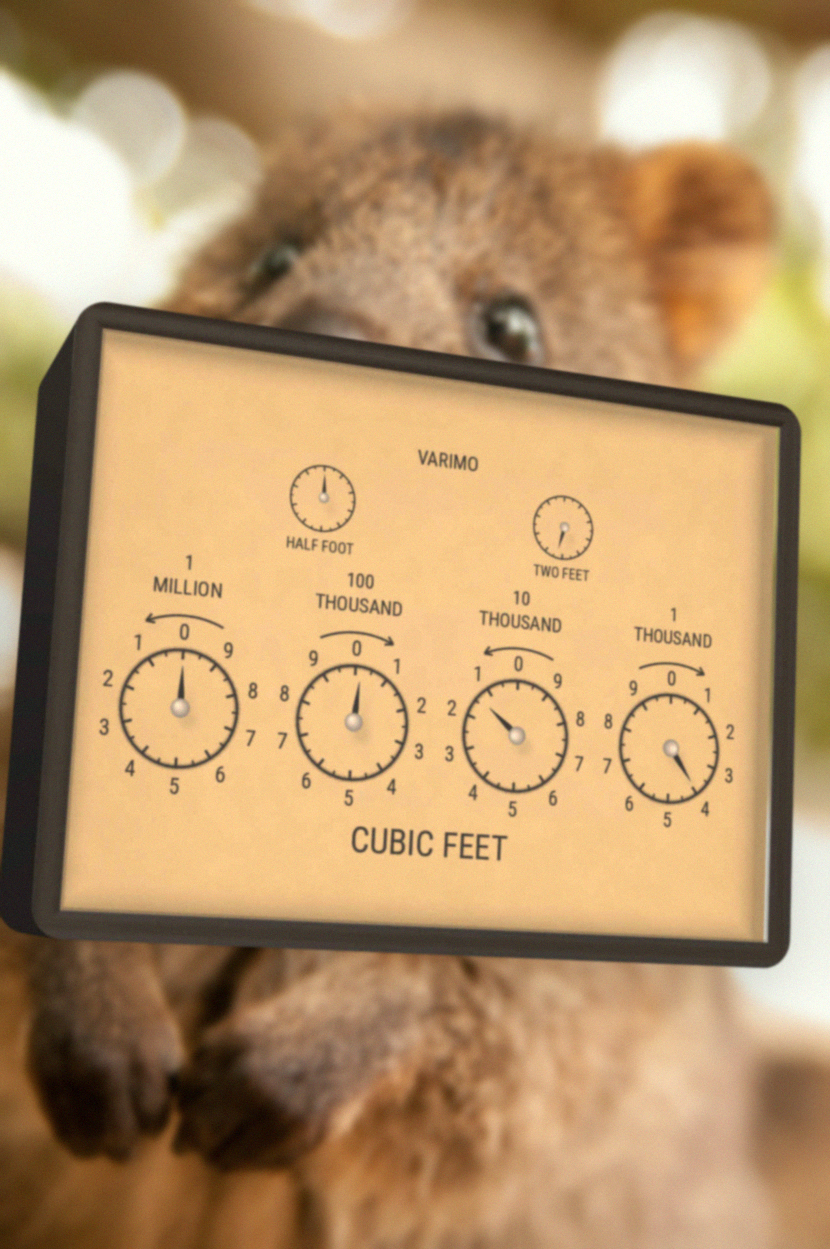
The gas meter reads ft³ 1400
